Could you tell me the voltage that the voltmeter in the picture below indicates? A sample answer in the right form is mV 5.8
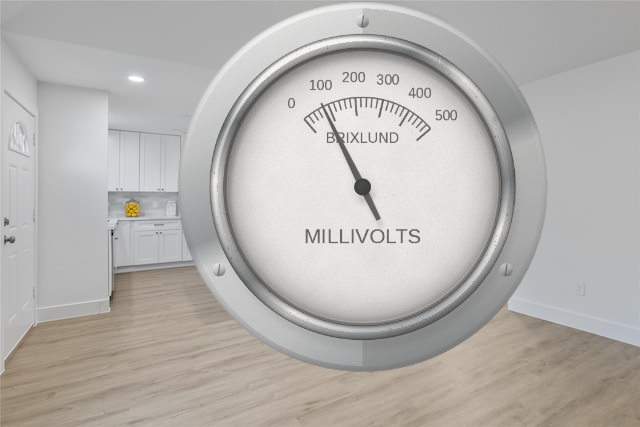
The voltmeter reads mV 80
